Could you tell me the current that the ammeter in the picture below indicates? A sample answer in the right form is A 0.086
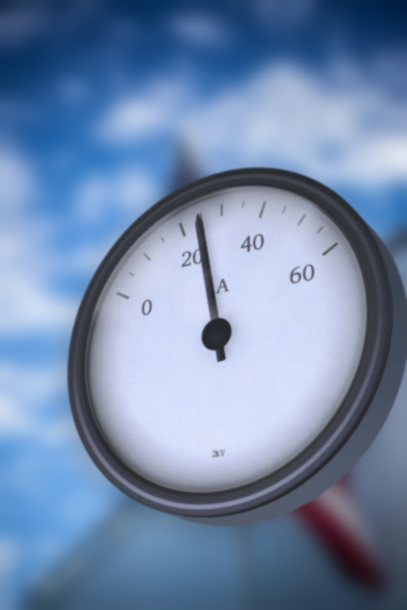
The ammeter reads A 25
